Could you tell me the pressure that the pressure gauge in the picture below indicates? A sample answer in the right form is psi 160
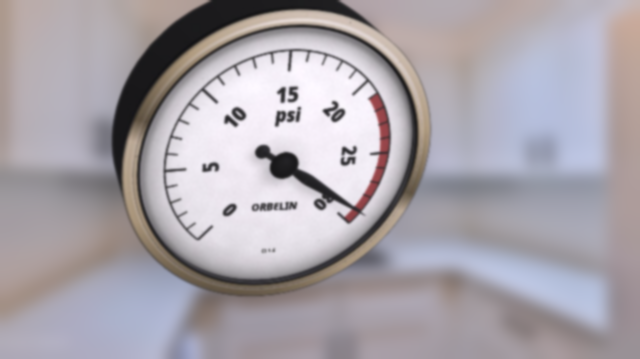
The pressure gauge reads psi 29
